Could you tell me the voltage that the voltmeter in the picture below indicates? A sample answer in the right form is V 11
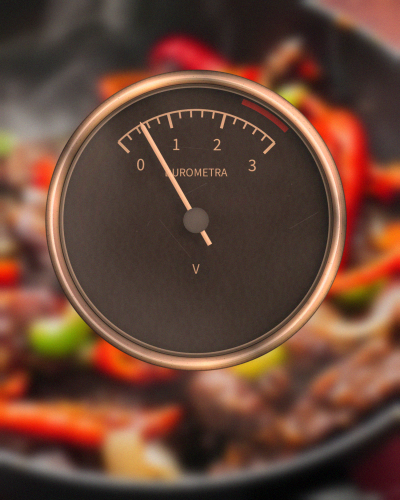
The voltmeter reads V 0.5
